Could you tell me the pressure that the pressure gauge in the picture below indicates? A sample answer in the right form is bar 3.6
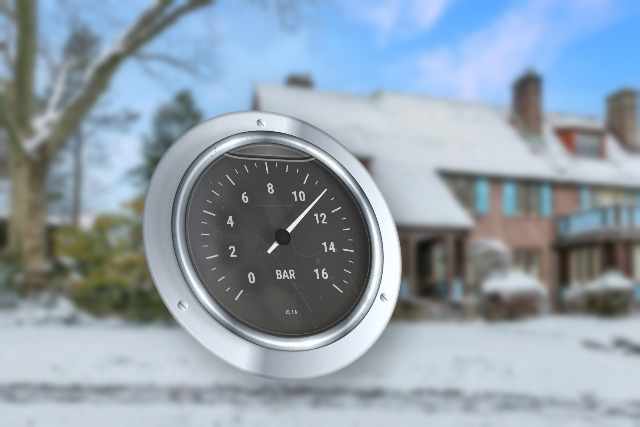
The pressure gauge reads bar 11
